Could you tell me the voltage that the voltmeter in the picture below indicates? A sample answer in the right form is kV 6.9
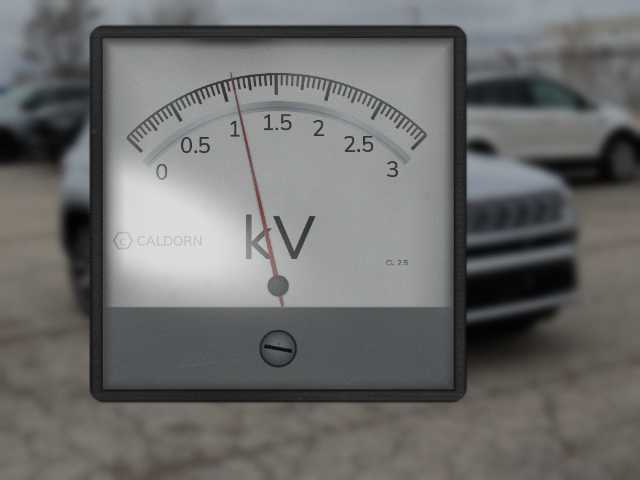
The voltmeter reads kV 1.1
